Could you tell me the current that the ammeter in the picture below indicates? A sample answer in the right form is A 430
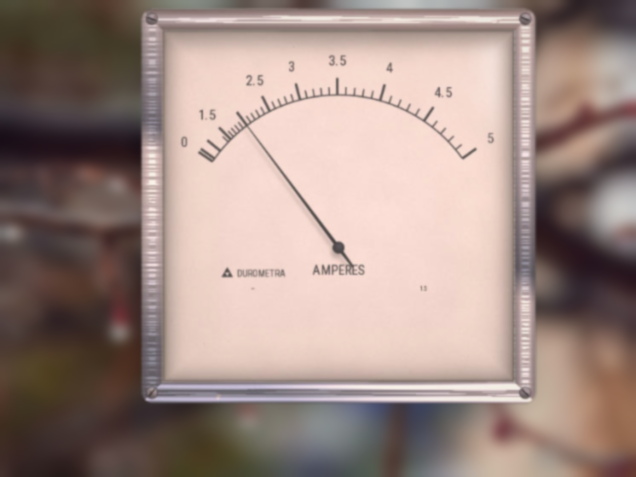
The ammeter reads A 2
